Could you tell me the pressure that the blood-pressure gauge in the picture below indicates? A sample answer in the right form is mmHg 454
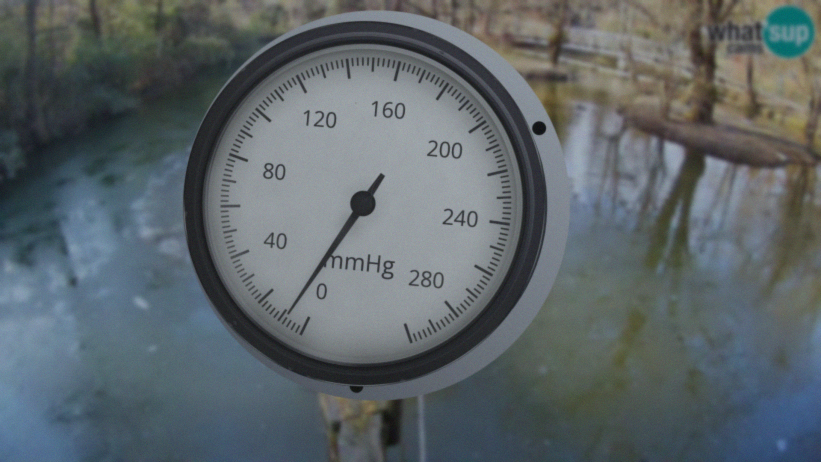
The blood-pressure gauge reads mmHg 8
